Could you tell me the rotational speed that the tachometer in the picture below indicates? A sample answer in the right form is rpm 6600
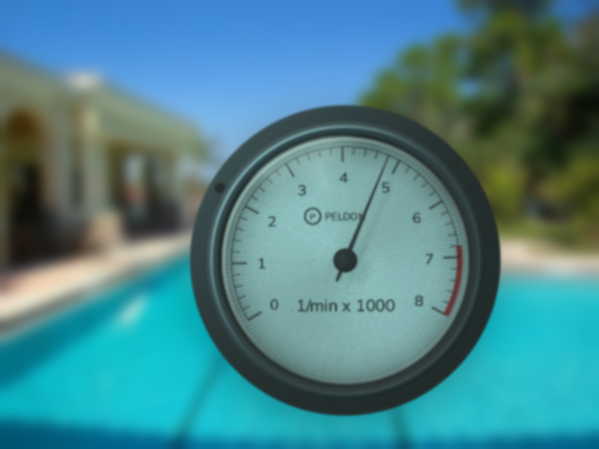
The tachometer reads rpm 4800
